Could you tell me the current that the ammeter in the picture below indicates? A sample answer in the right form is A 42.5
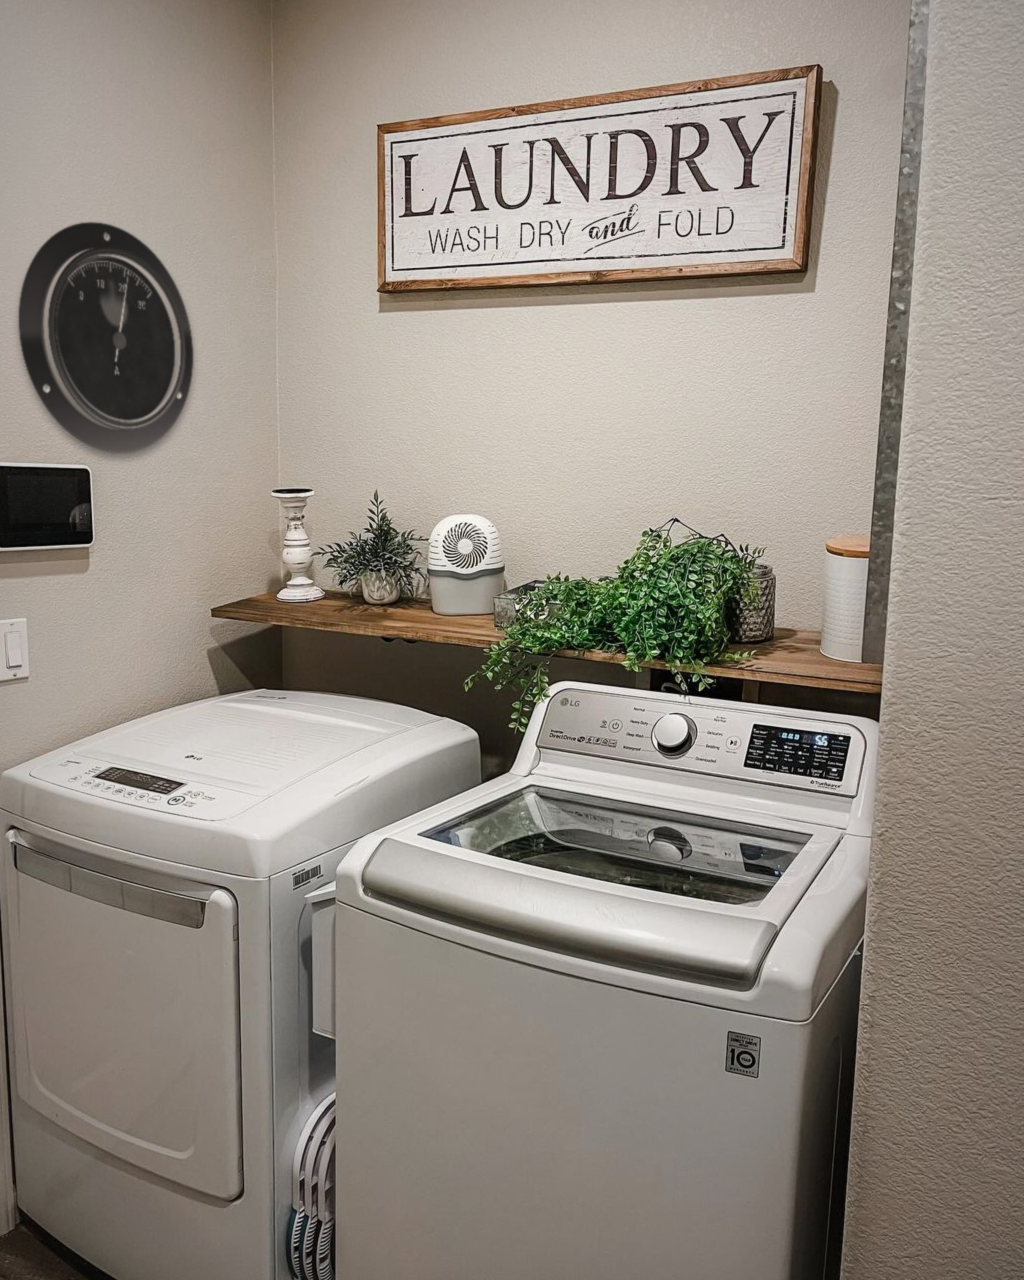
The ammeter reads A 20
